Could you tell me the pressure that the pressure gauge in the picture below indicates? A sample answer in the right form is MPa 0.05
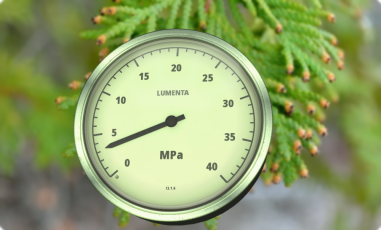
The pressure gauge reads MPa 3
